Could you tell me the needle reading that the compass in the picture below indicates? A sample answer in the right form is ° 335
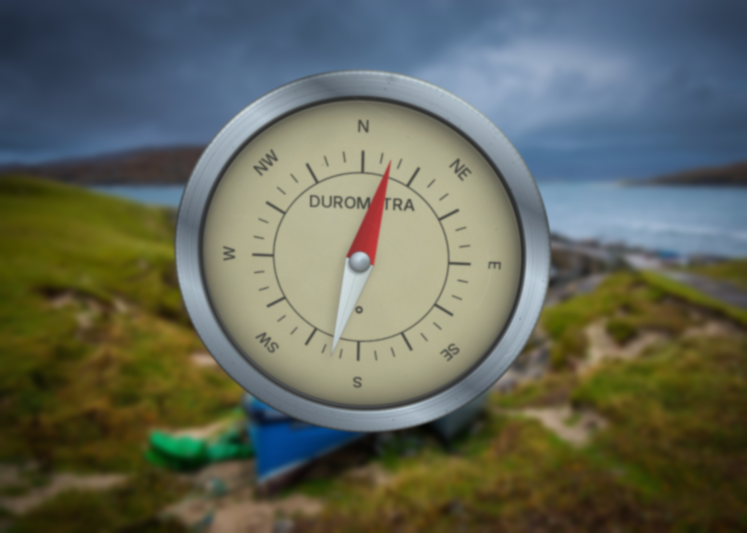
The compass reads ° 15
